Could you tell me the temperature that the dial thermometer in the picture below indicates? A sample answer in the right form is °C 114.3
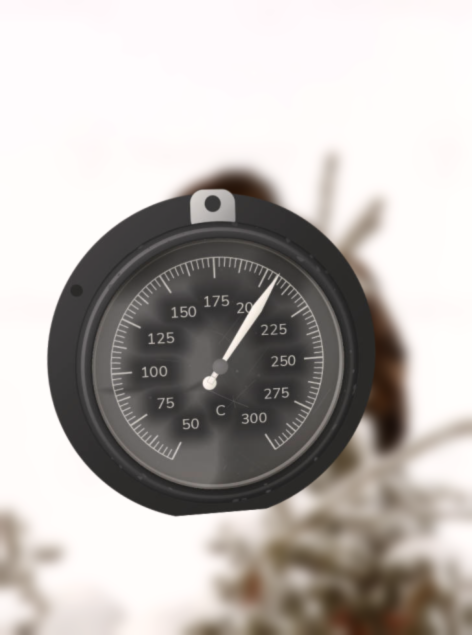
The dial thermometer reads °C 205
